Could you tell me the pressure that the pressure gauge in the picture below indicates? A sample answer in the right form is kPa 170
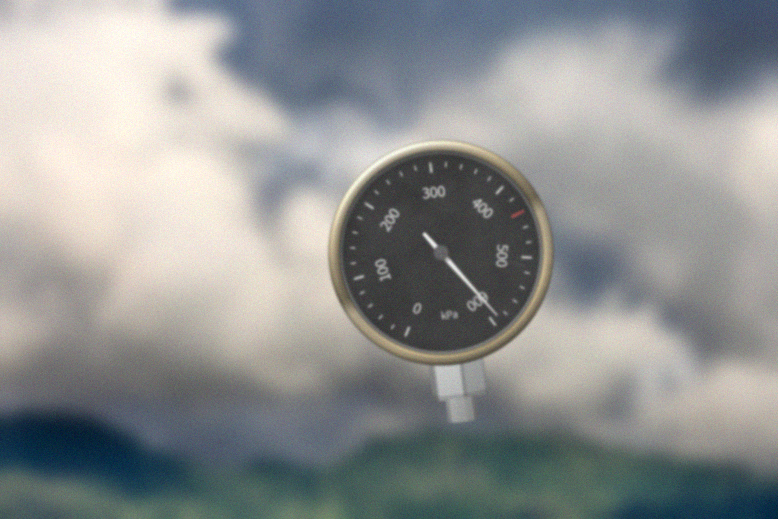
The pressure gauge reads kPa 590
